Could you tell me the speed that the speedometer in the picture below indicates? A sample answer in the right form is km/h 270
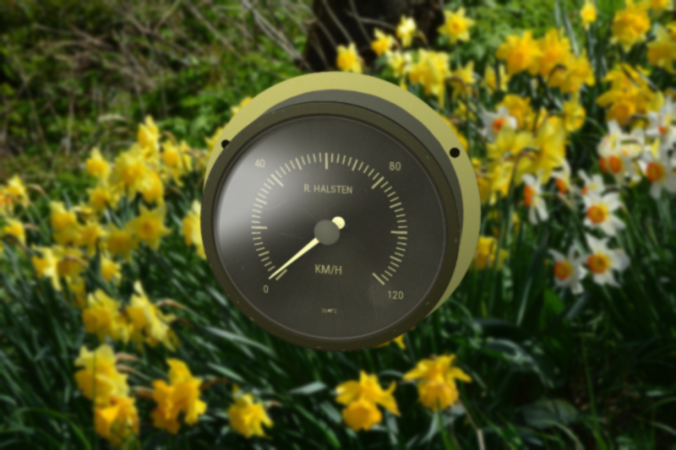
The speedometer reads km/h 2
